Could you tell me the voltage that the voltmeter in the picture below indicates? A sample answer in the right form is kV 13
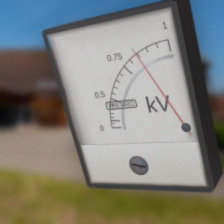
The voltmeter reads kV 0.85
